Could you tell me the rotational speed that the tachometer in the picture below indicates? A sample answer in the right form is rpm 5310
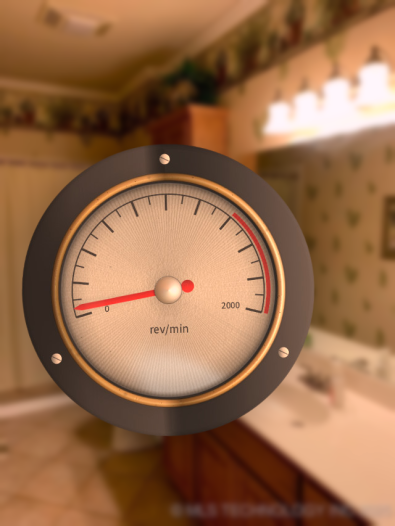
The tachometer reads rpm 50
